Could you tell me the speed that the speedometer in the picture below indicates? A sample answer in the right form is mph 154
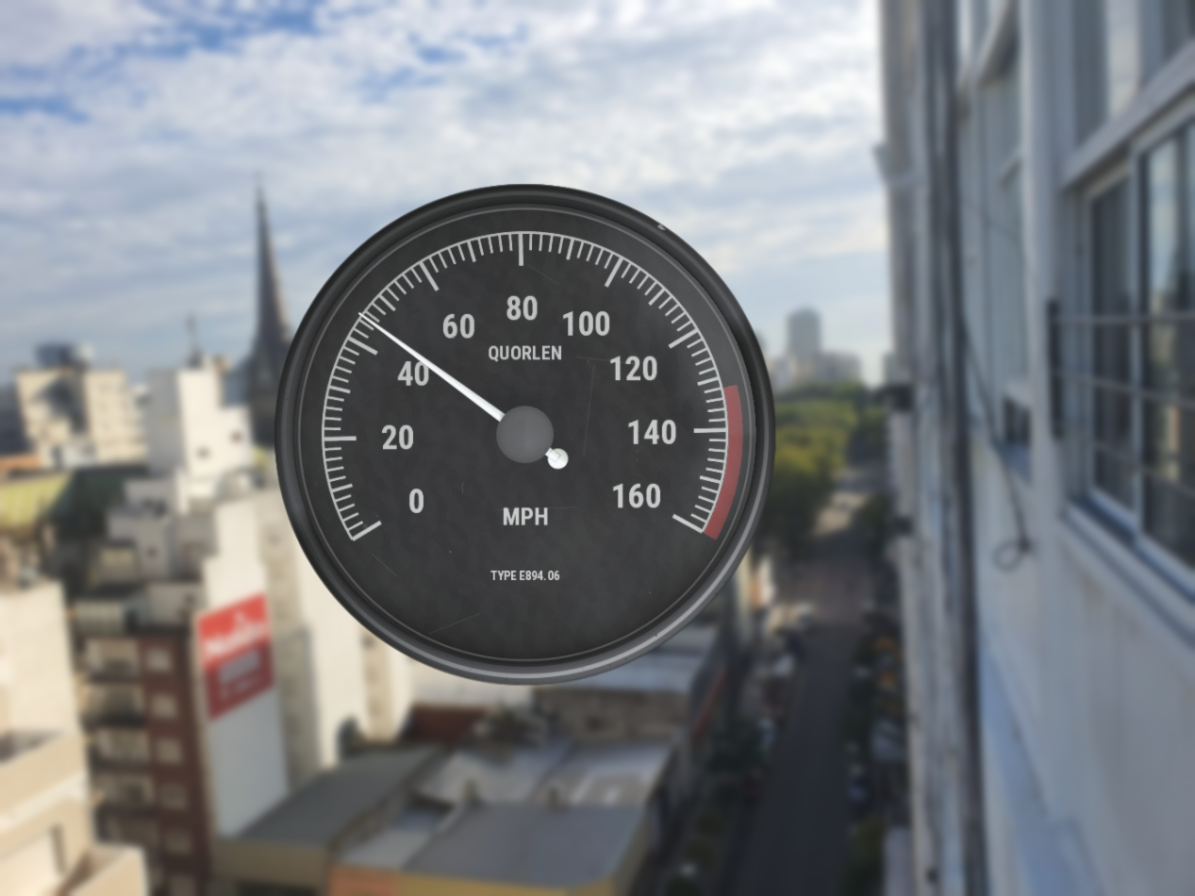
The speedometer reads mph 45
